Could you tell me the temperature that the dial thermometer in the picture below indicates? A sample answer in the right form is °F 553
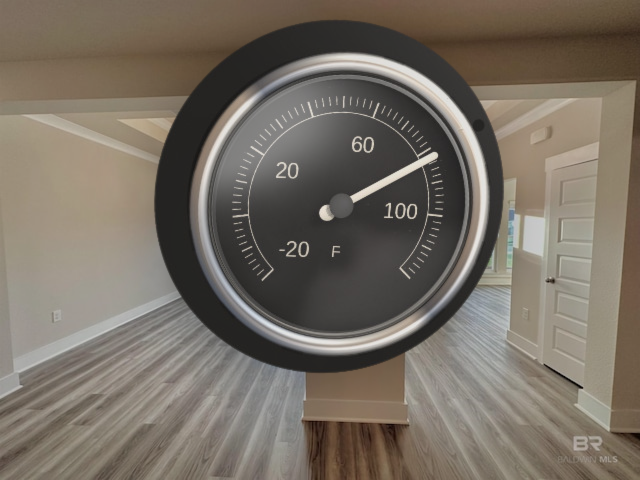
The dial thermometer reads °F 82
